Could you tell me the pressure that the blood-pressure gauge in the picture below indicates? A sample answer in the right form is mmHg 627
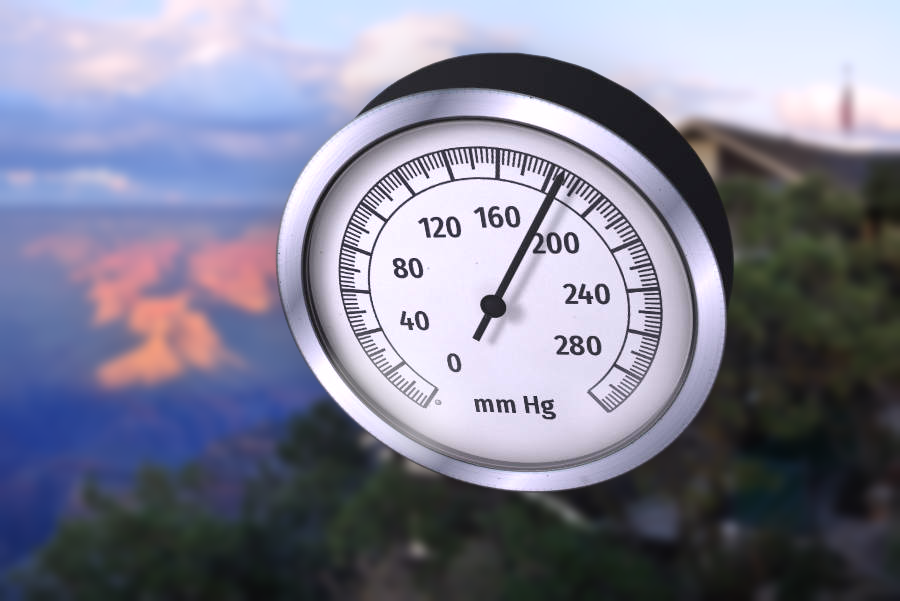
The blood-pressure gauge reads mmHg 184
